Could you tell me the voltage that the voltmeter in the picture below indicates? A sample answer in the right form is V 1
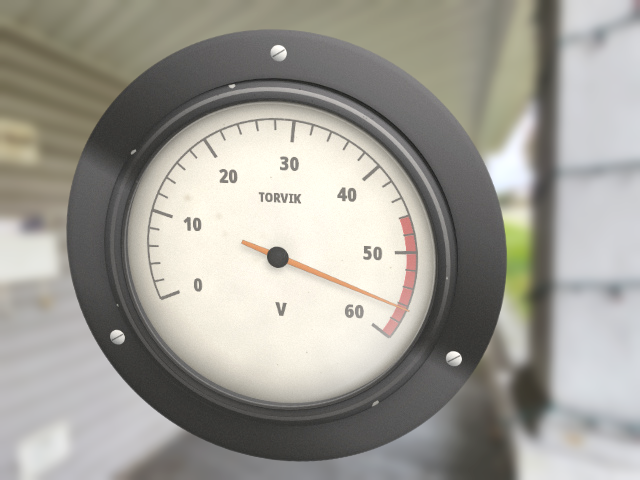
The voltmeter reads V 56
